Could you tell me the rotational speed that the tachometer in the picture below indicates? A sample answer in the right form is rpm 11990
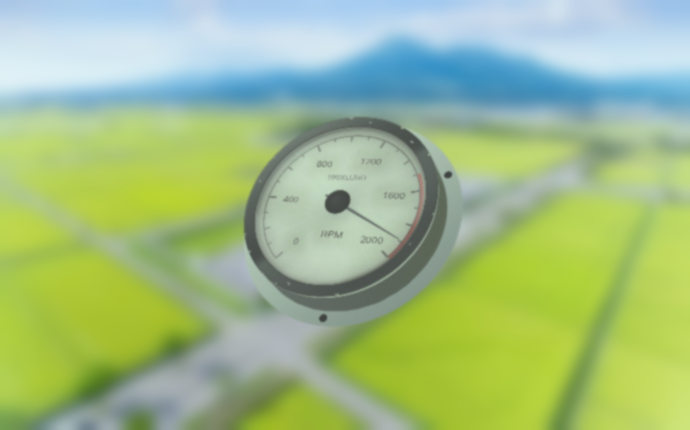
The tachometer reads rpm 1900
